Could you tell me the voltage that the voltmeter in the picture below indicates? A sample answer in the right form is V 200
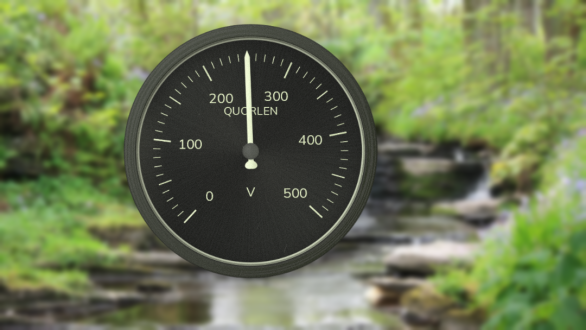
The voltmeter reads V 250
